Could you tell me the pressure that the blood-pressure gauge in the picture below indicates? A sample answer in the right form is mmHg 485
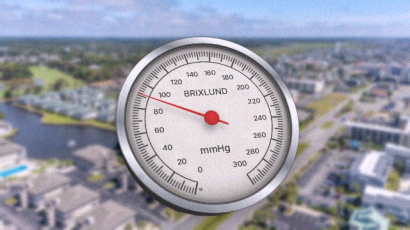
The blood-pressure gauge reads mmHg 90
